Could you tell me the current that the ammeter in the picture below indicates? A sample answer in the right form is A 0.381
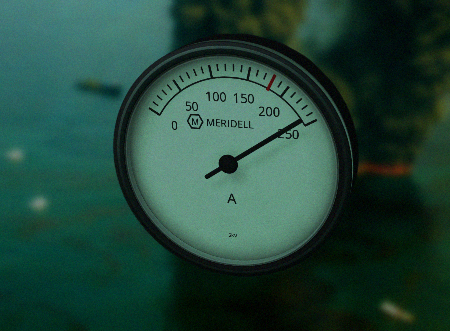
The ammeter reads A 240
